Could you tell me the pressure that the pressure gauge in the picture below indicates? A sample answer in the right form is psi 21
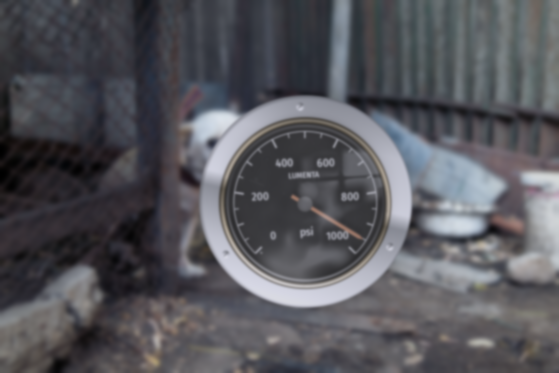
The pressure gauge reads psi 950
